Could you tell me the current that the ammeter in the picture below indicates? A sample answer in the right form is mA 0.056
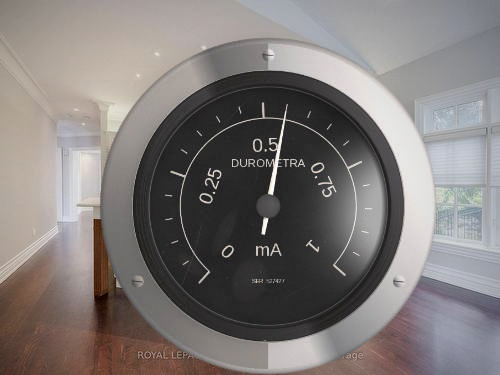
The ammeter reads mA 0.55
